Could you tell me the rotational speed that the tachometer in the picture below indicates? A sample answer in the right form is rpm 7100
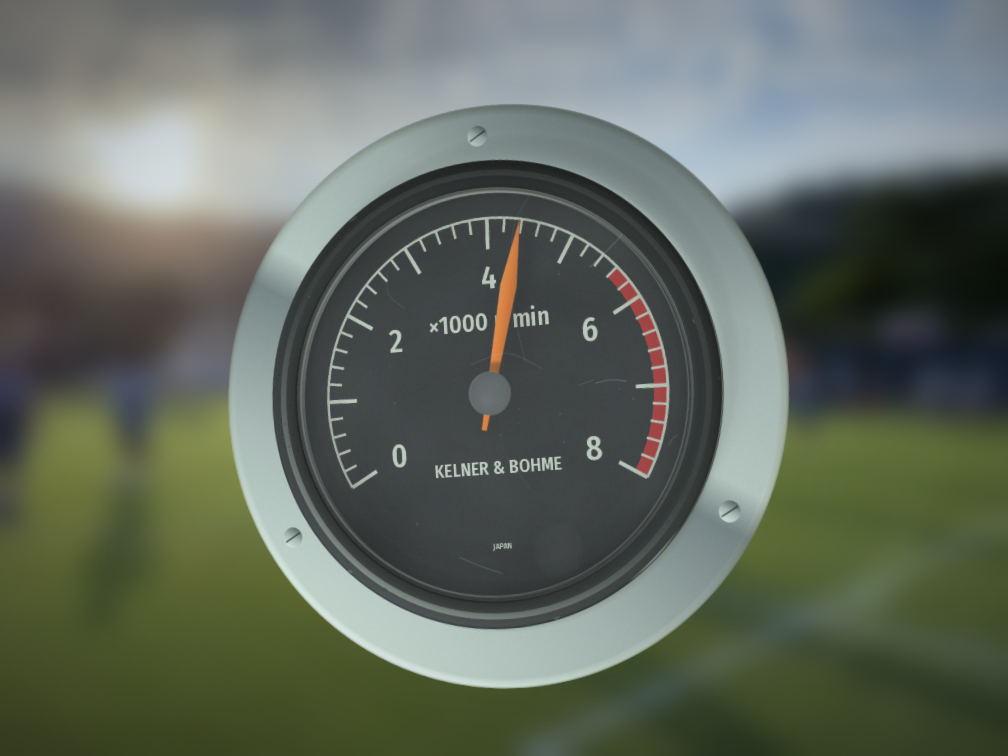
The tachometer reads rpm 4400
